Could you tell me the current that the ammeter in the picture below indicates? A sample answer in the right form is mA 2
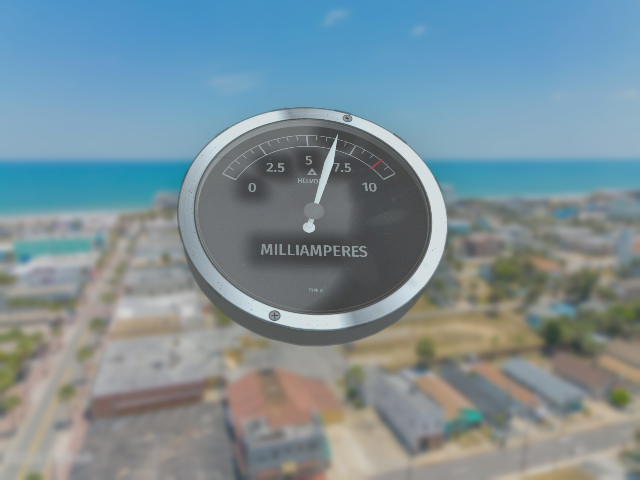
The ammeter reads mA 6.5
